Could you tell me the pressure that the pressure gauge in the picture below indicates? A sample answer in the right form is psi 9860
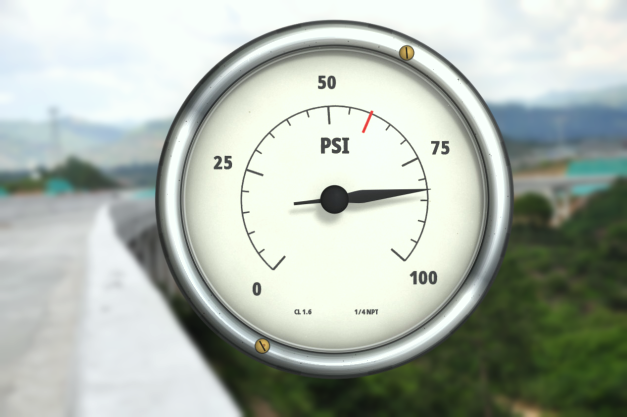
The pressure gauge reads psi 82.5
